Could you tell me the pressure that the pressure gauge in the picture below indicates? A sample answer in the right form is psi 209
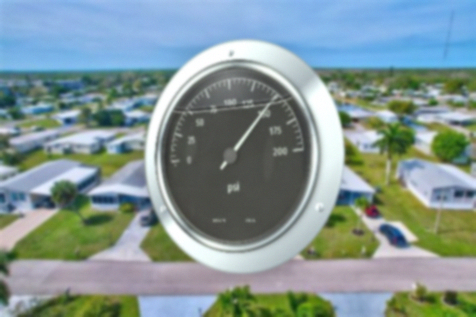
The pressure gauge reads psi 150
